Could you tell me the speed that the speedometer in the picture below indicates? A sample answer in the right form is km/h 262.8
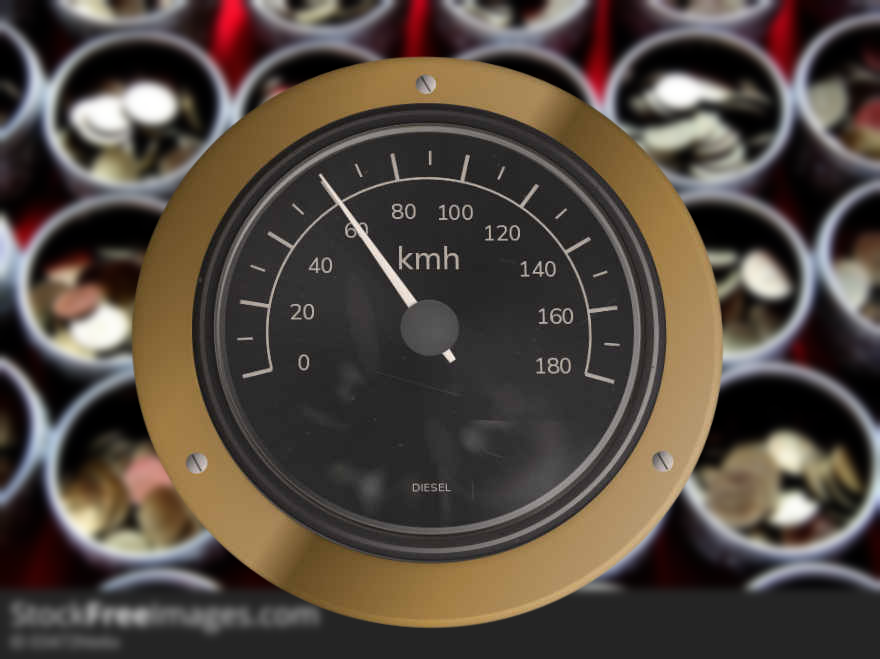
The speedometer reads km/h 60
